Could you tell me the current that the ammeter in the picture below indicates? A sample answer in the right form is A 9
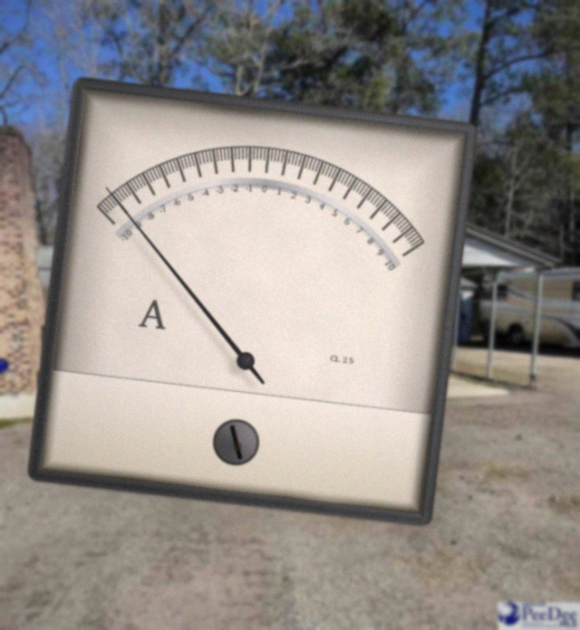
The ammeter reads A -9
